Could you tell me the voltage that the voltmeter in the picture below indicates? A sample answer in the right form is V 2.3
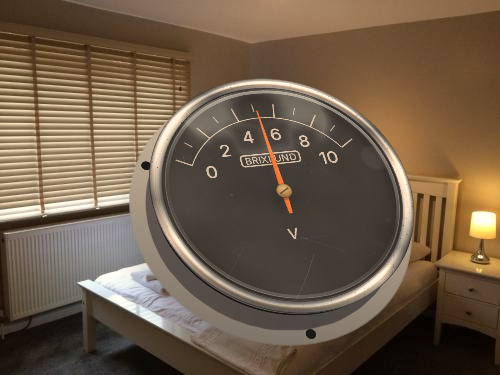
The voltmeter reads V 5
